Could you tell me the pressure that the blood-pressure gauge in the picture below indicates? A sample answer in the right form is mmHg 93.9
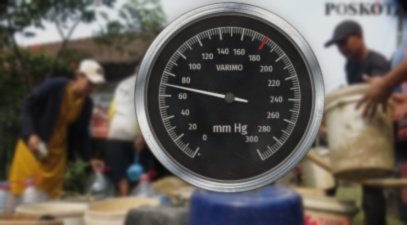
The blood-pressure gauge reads mmHg 70
